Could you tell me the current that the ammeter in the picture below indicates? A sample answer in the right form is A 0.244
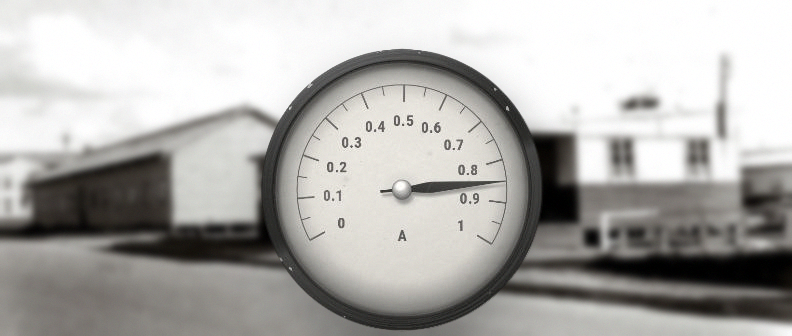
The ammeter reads A 0.85
